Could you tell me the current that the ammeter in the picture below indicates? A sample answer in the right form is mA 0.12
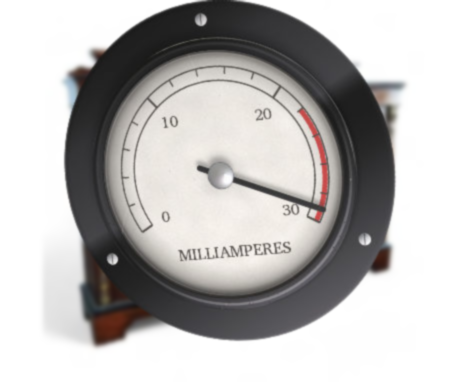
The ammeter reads mA 29
